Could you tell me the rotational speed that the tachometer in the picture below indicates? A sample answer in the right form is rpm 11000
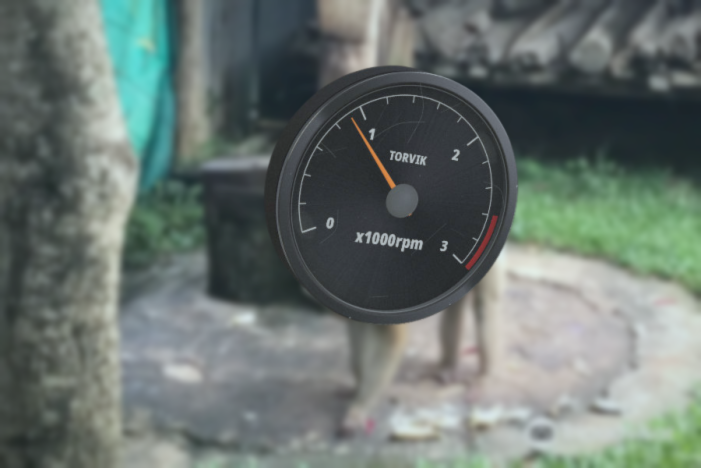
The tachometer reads rpm 900
